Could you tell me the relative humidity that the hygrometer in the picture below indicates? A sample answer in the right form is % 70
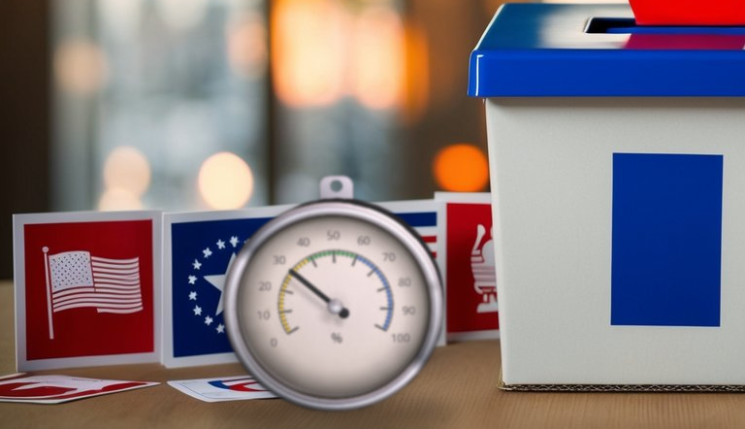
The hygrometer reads % 30
